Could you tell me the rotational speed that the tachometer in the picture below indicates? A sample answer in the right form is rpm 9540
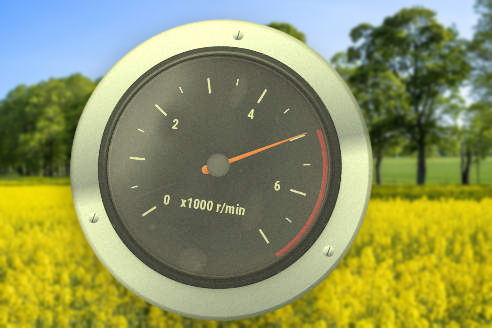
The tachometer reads rpm 5000
